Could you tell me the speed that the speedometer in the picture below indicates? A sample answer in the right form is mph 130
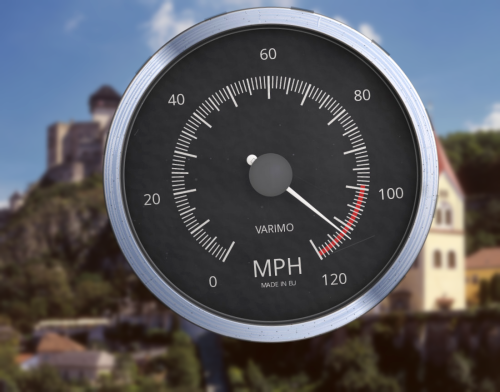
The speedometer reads mph 112
